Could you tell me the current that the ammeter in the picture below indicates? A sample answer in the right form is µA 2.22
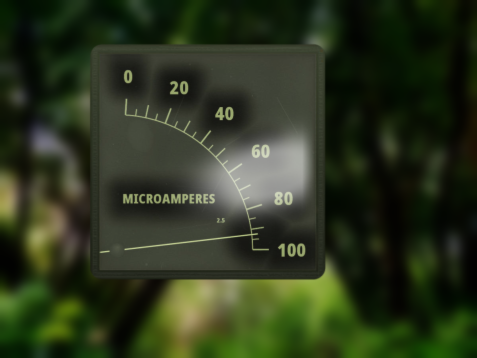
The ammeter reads µA 92.5
